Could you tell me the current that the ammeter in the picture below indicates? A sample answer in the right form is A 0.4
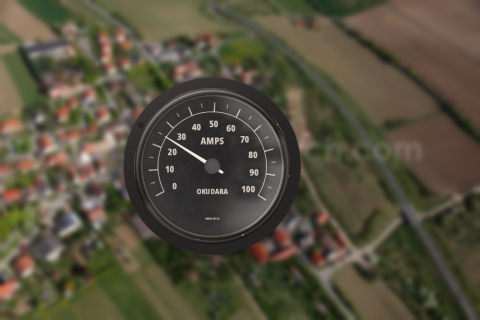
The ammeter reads A 25
